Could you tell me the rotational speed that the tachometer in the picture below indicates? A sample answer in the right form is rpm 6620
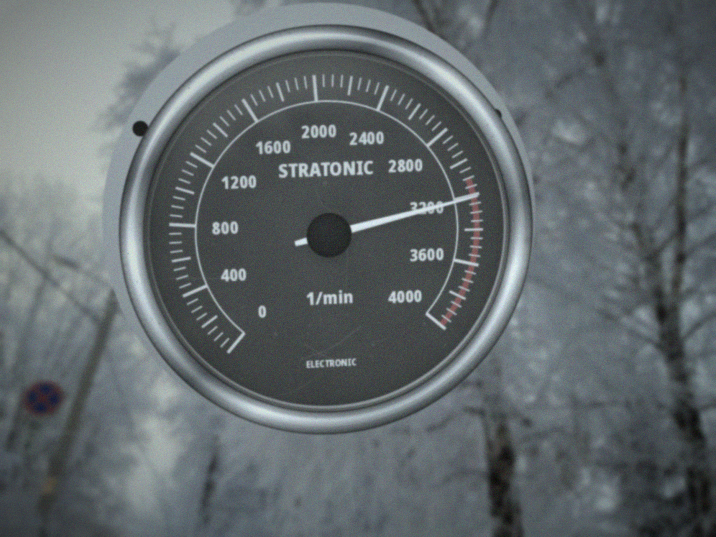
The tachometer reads rpm 3200
